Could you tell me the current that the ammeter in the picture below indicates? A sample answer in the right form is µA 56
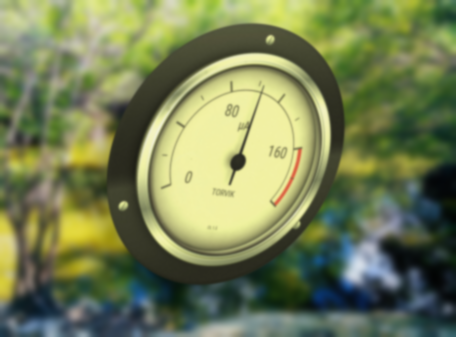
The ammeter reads µA 100
